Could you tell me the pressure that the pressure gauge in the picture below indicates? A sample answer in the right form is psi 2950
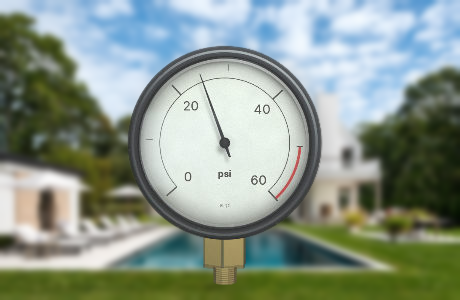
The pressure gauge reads psi 25
